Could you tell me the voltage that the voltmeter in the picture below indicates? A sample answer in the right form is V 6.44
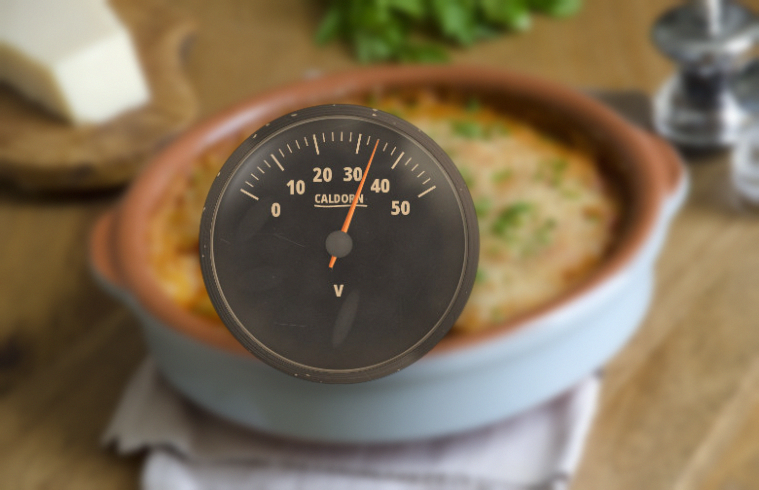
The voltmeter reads V 34
